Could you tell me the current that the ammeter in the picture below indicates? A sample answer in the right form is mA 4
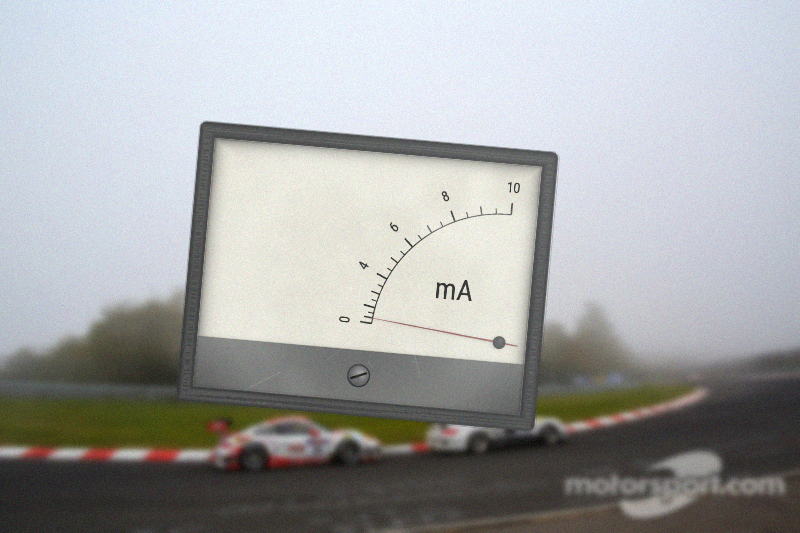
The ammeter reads mA 1
